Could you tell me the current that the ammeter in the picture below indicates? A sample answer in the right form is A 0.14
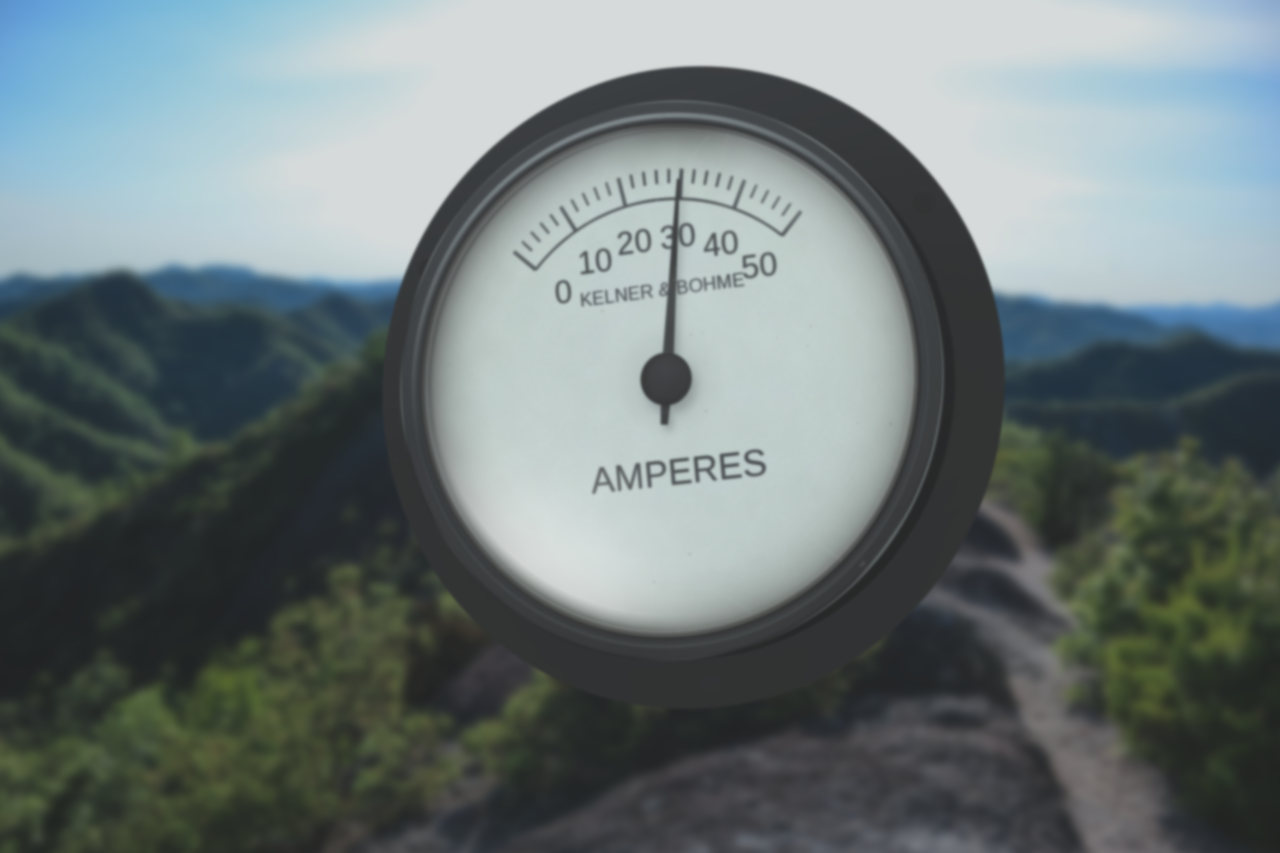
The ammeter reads A 30
